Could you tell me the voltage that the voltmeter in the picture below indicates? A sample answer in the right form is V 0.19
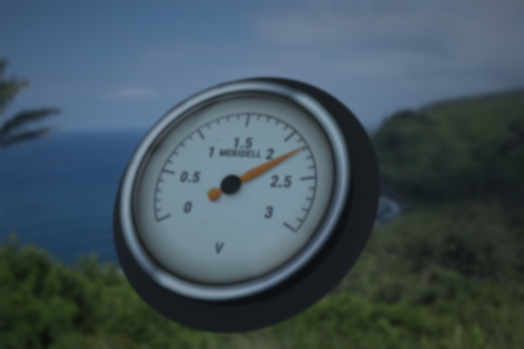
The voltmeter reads V 2.2
